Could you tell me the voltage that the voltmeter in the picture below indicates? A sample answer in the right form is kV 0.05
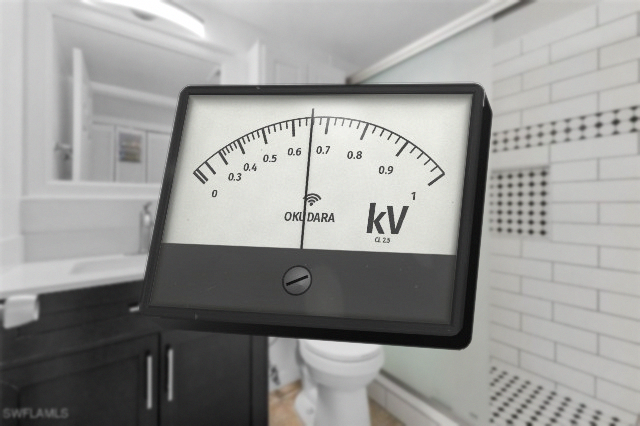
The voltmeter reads kV 0.66
